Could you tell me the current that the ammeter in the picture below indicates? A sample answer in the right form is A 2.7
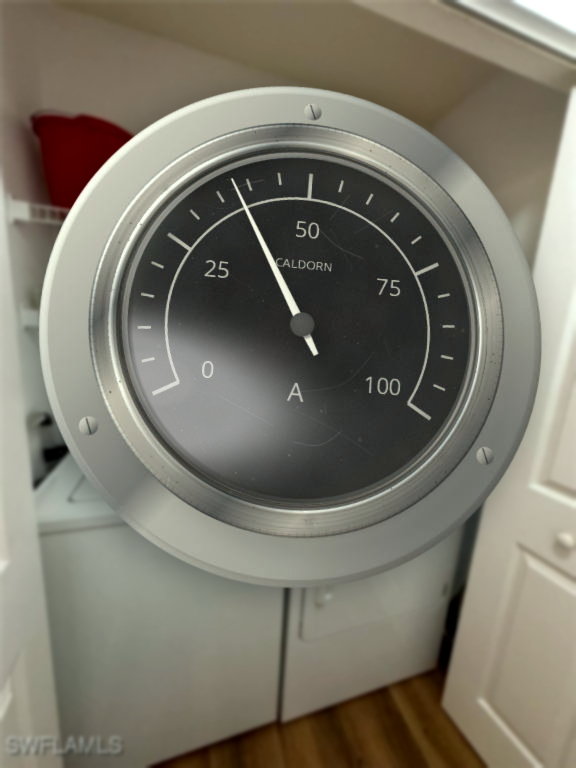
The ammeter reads A 37.5
